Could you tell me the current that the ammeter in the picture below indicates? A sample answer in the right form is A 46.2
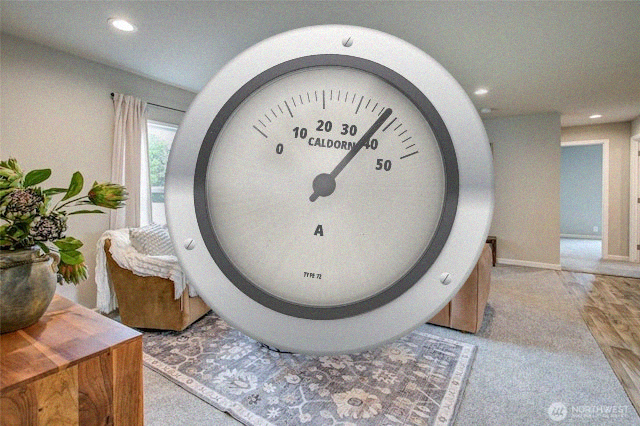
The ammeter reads A 38
